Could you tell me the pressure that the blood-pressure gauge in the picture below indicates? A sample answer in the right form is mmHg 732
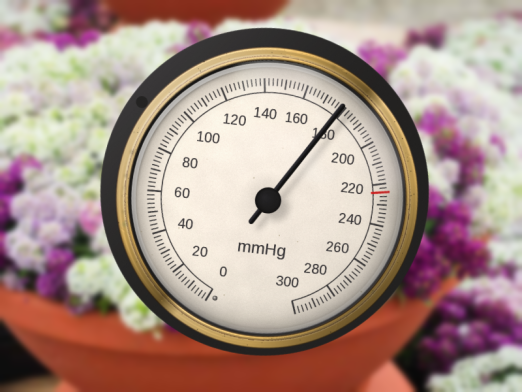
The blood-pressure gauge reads mmHg 178
